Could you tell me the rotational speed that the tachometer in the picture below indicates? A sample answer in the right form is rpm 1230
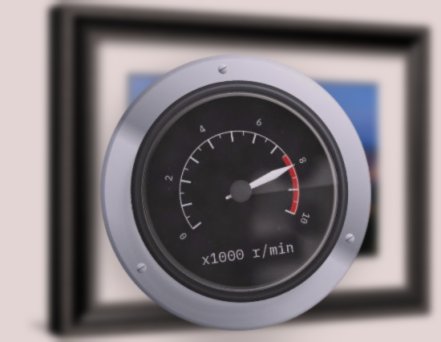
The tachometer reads rpm 8000
